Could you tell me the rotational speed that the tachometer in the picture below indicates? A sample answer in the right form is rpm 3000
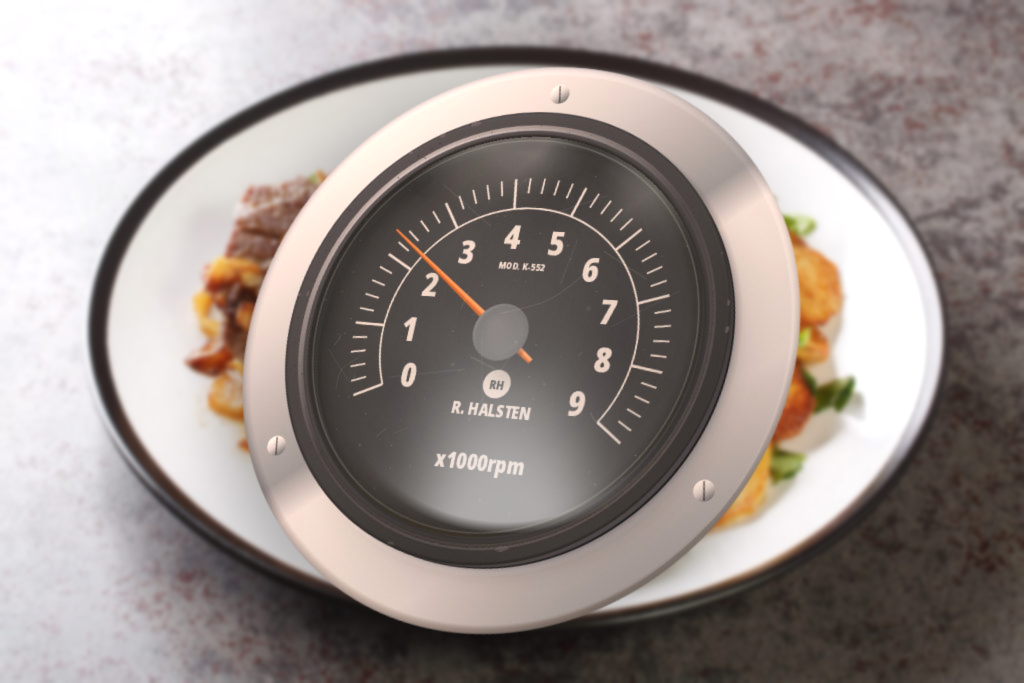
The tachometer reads rpm 2300
